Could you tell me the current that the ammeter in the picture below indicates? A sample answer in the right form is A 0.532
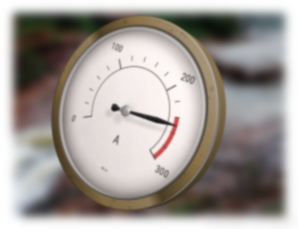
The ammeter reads A 250
